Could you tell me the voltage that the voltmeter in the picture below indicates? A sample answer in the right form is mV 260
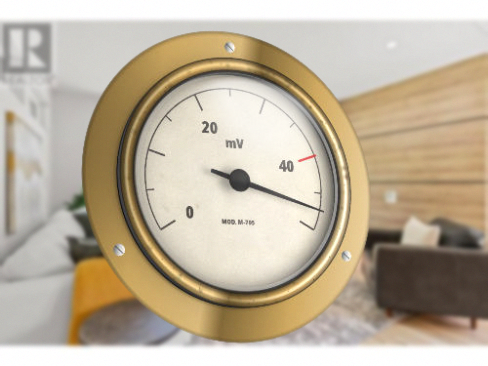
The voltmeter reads mV 47.5
